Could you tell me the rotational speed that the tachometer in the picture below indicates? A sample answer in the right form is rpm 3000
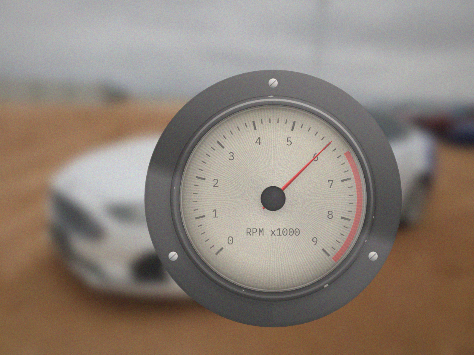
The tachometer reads rpm 6000
